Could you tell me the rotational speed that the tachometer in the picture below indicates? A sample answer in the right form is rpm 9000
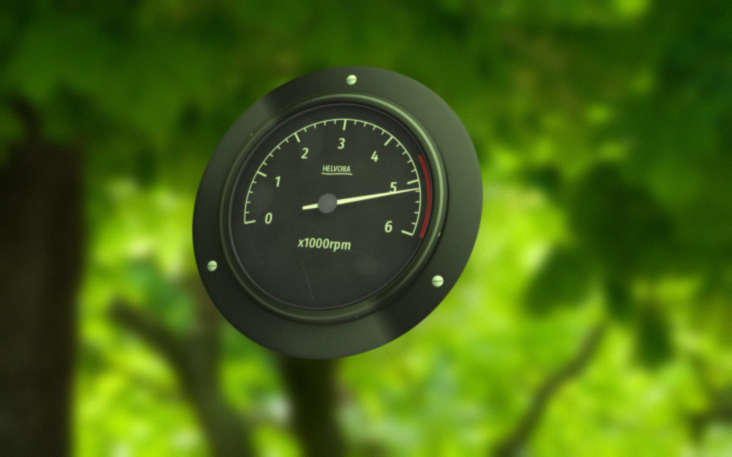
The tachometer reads rpm 5200
